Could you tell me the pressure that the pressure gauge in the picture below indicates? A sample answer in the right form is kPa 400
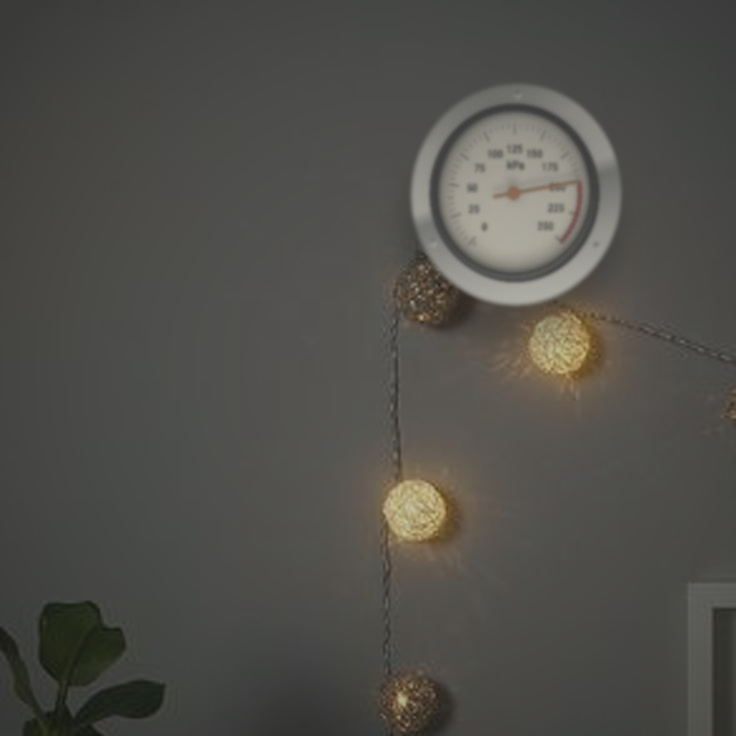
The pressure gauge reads kPa 200
